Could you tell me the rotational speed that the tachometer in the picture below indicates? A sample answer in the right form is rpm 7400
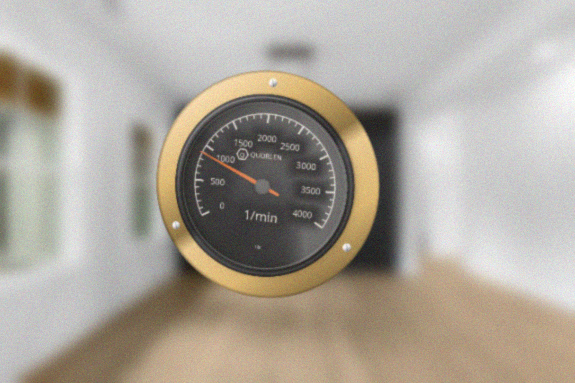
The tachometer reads rpm 900
